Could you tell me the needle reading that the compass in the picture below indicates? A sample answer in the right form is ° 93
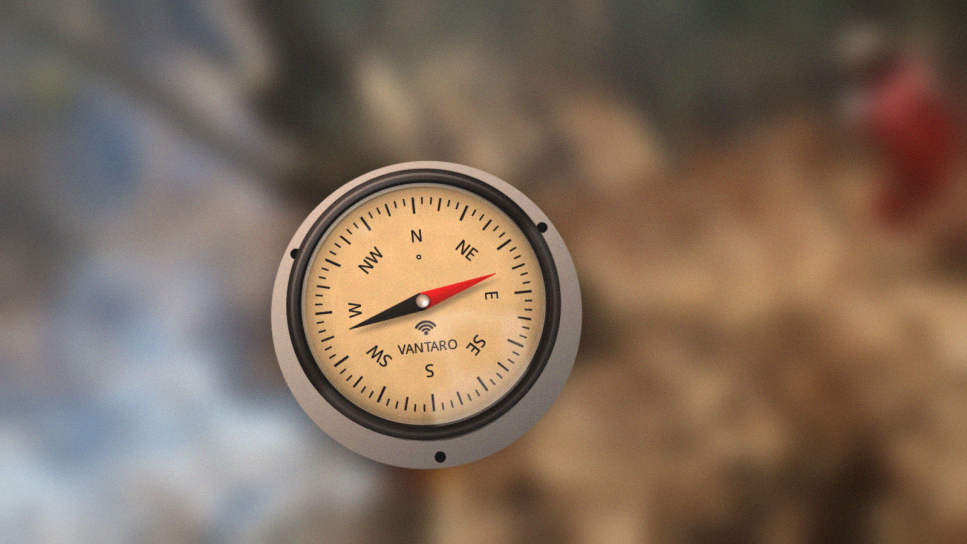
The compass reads ° 75
